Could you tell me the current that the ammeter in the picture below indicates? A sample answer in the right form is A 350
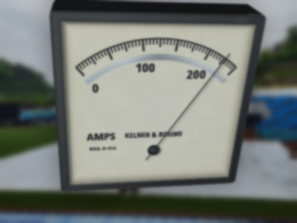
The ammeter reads A 225
